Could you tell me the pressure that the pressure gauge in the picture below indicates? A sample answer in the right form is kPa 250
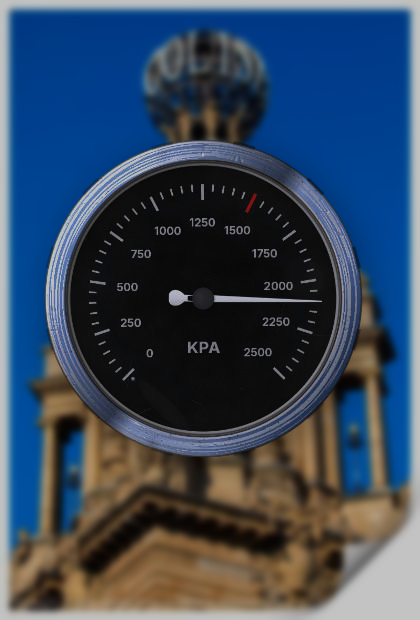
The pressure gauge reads kPa 2100
